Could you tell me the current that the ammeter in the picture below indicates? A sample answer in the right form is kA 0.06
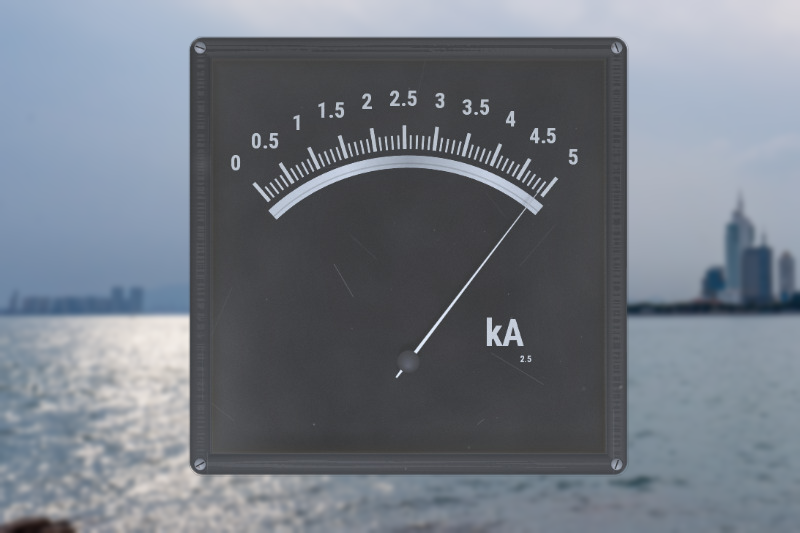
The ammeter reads kA 4.9
